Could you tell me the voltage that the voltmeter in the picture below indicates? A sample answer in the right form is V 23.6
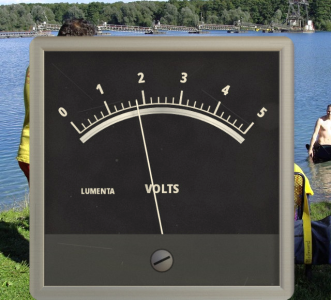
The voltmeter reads V 1.8
